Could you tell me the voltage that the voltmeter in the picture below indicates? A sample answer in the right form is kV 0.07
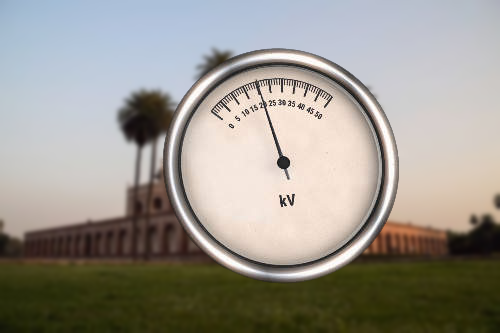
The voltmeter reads kV 20
